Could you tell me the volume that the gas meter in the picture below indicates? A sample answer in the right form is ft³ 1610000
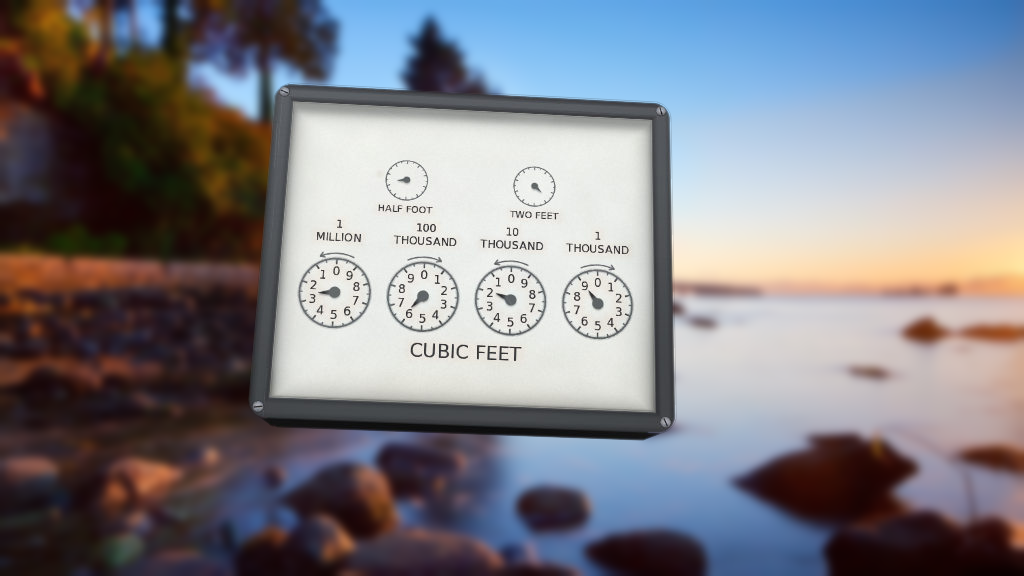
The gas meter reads ft³ 261900
